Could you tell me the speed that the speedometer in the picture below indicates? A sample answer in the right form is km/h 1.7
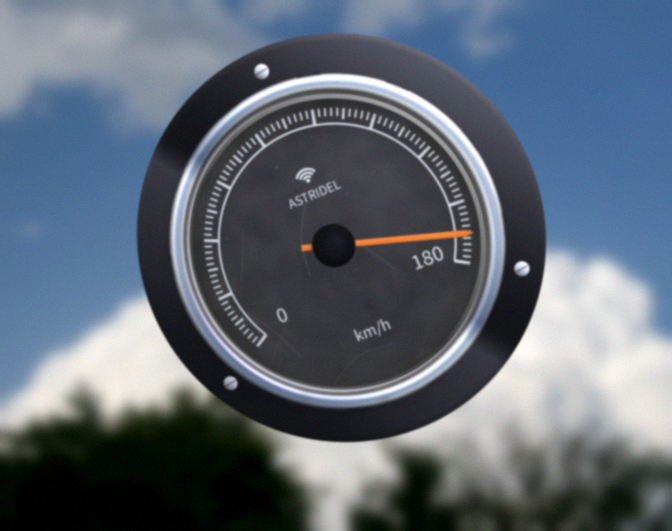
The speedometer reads km/h 170
